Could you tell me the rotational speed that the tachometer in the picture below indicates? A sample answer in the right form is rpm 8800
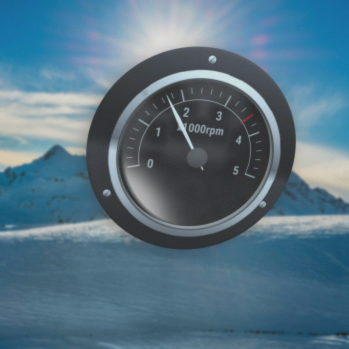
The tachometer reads rpm 1700
